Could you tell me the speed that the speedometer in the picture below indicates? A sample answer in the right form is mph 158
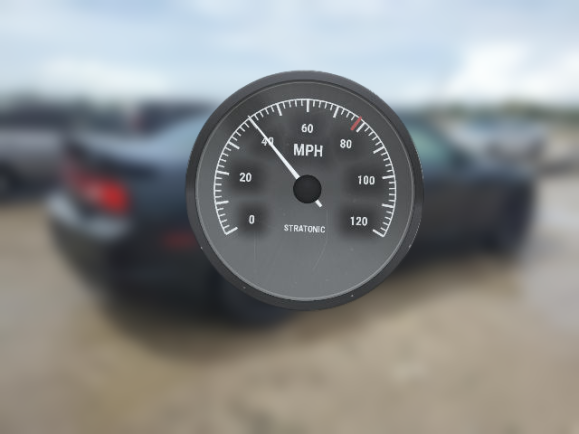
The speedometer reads mph 40
